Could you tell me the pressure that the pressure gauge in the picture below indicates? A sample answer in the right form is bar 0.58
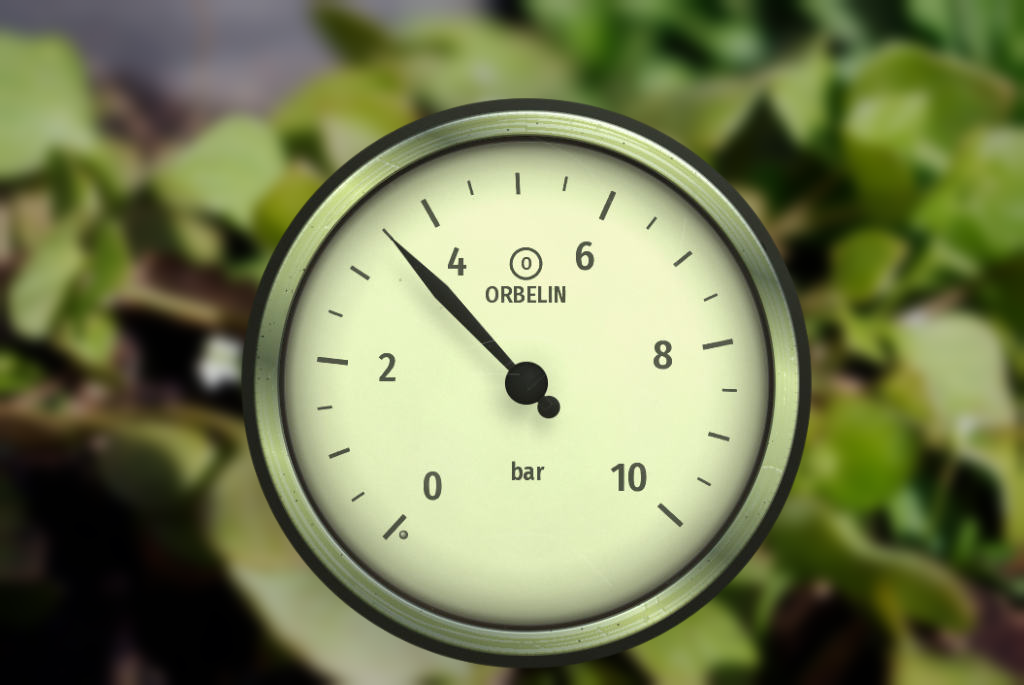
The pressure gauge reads bar 3.5
